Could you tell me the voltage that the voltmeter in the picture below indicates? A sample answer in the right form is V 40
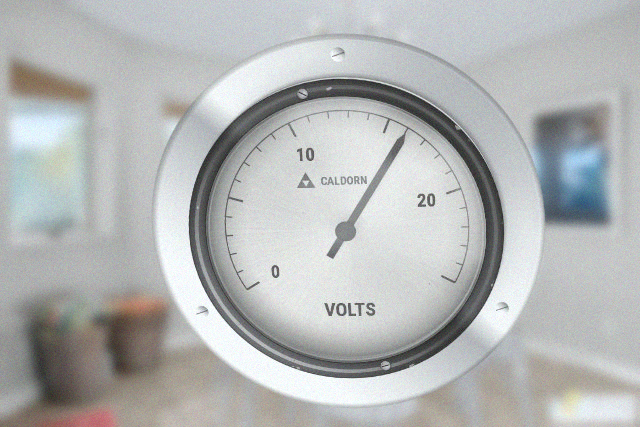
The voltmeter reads V 16
